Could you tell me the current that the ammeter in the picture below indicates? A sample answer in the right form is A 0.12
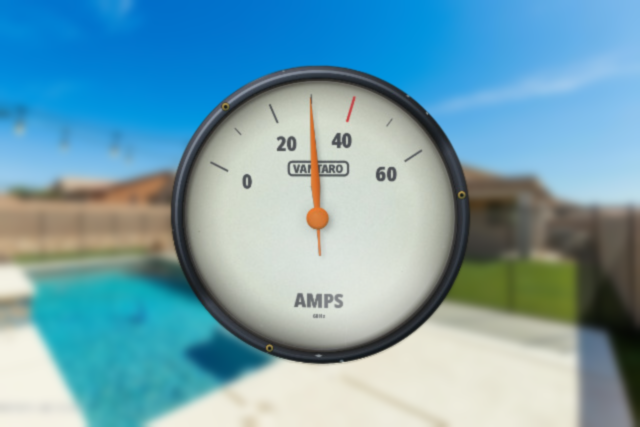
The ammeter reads A 30
